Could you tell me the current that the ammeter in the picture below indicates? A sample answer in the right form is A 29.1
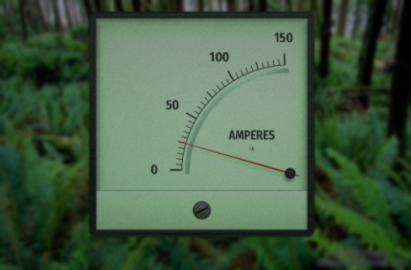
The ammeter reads A 25
